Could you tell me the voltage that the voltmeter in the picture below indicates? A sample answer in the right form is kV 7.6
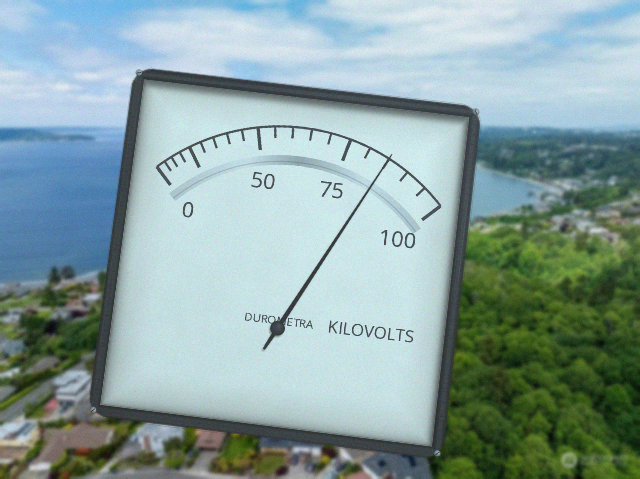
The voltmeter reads kV 85
